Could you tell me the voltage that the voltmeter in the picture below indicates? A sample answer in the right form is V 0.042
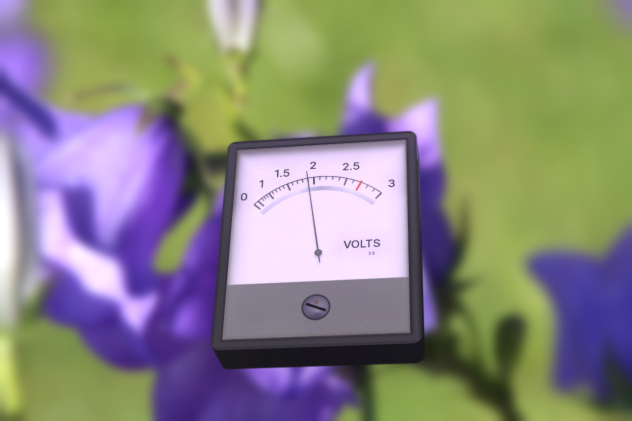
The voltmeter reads V 1.9
